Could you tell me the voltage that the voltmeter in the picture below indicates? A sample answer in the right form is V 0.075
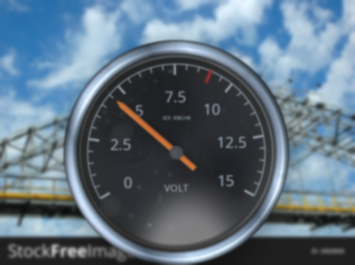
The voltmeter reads V 4.5
